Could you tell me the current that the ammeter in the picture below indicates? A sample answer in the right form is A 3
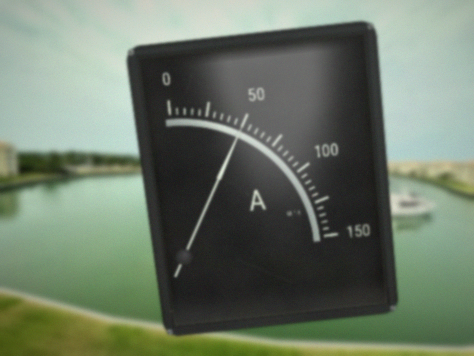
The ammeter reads A 50
